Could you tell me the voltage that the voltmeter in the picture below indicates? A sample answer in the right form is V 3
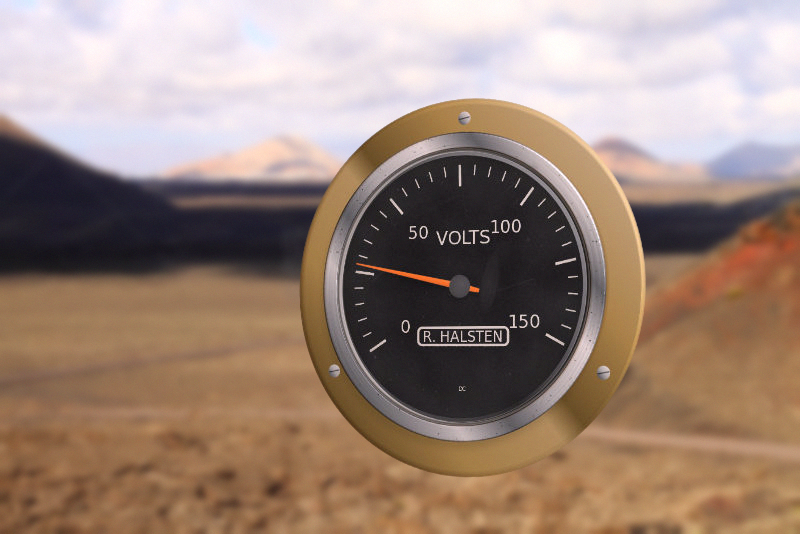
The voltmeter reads V 27.5
